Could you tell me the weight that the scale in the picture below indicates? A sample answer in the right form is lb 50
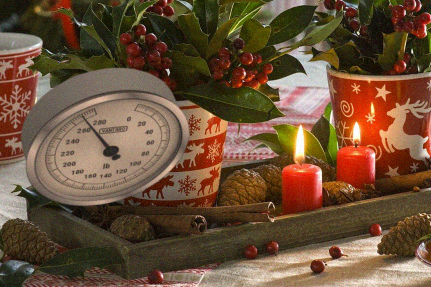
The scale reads lb 270
